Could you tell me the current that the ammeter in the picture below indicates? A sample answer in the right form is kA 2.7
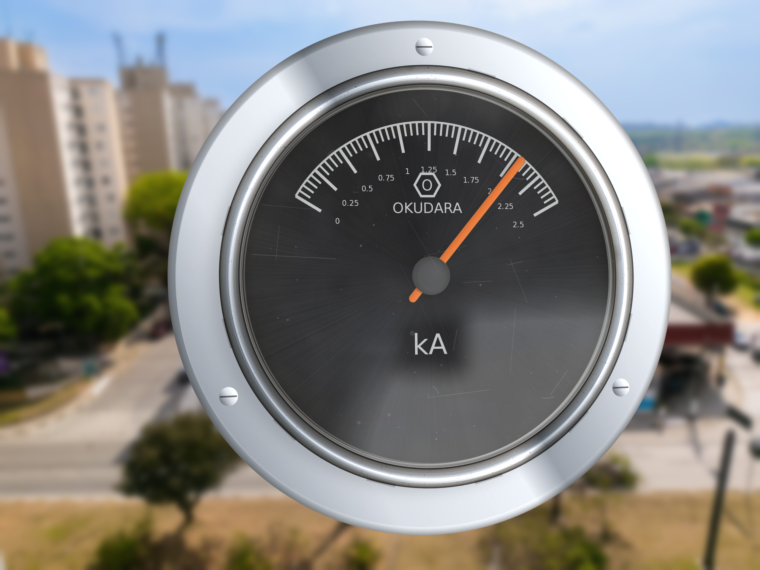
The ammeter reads kA 2.05
